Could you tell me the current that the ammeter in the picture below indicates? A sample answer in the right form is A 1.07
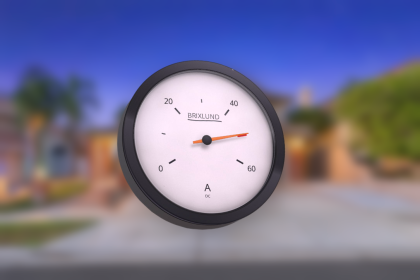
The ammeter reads A 50
